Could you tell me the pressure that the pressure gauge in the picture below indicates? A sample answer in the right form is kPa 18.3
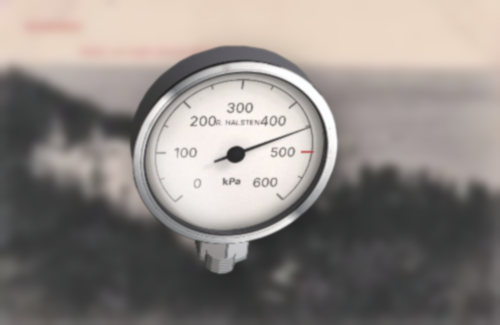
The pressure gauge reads kPa 450
